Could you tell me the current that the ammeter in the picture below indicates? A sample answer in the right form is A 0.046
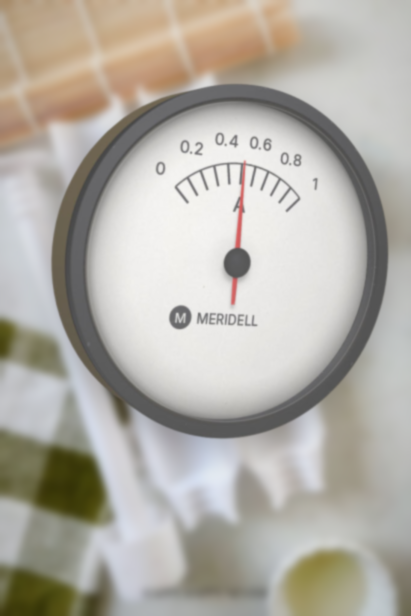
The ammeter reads A 0.5
